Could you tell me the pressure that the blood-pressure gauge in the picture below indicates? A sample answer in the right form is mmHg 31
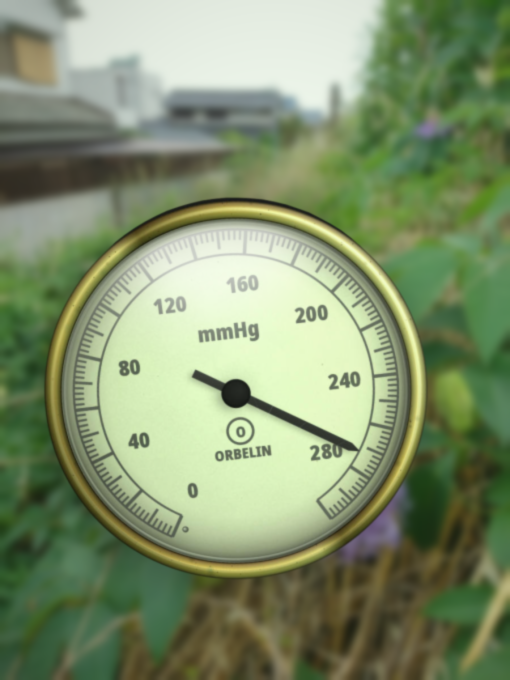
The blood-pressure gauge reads mmHg 272
